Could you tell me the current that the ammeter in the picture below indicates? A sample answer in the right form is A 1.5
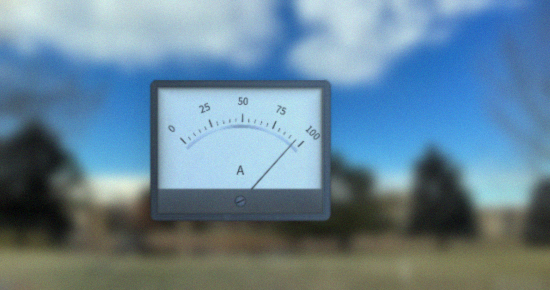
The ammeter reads A 95
